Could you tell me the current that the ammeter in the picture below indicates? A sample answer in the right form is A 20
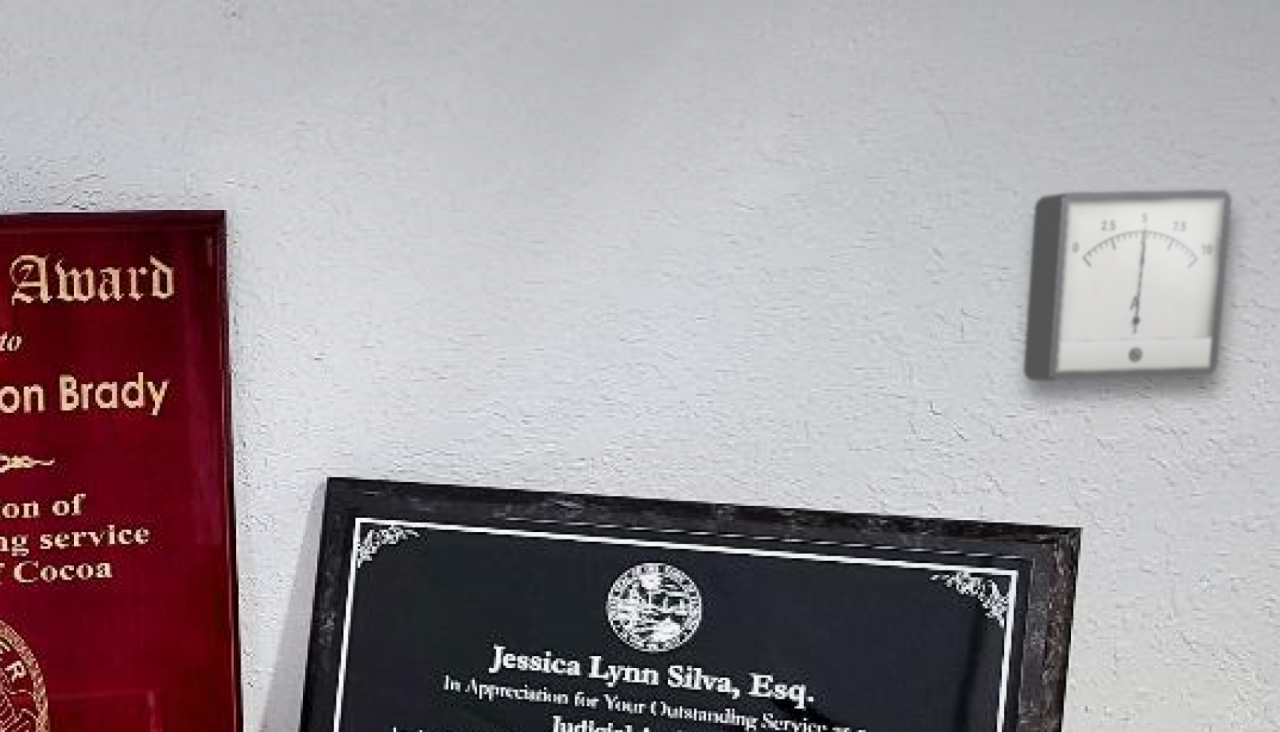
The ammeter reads A 5
